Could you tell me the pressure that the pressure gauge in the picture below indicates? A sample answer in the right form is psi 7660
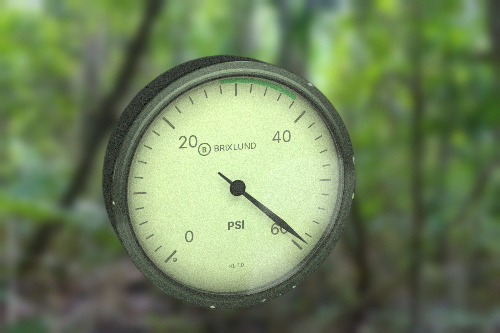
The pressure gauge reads psi 59
